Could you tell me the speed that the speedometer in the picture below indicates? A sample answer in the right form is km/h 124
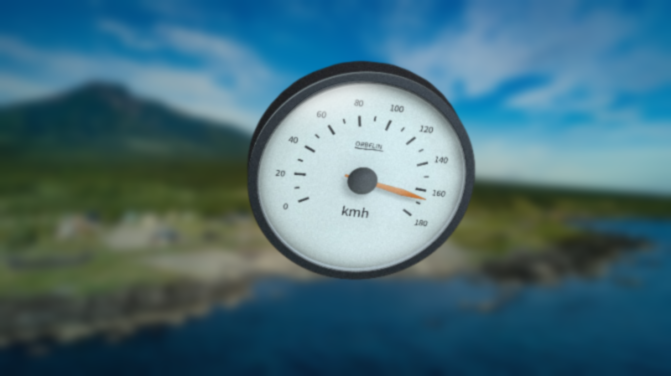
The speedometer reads km/h 165
